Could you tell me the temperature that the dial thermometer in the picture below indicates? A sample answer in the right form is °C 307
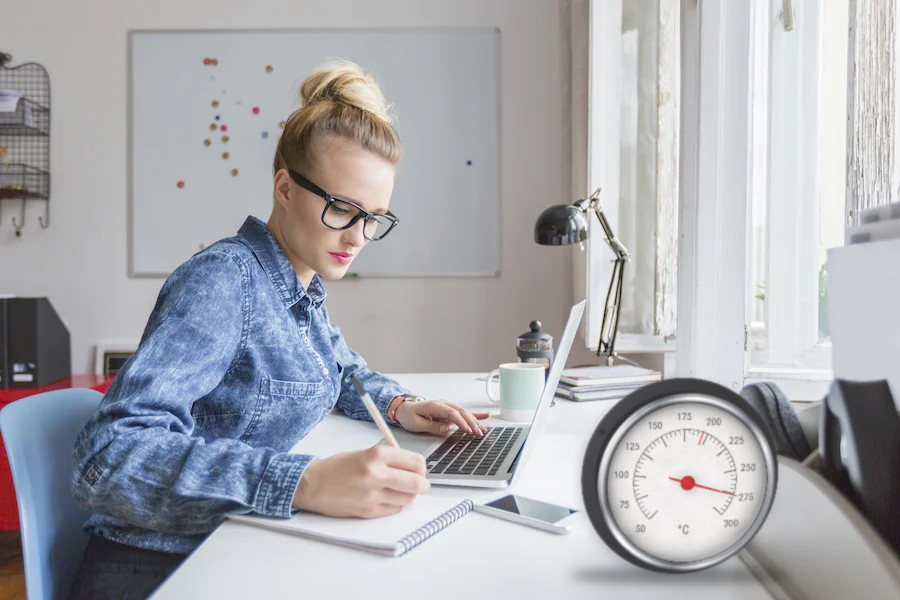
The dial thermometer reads °C 275
